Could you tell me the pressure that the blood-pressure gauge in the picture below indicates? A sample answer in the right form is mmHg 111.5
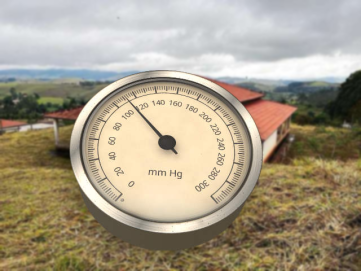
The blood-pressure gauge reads mmHg 110
